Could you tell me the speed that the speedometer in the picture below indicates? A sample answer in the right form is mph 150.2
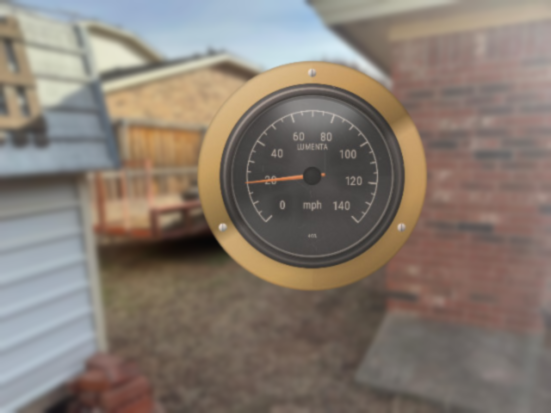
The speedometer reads mph 20
